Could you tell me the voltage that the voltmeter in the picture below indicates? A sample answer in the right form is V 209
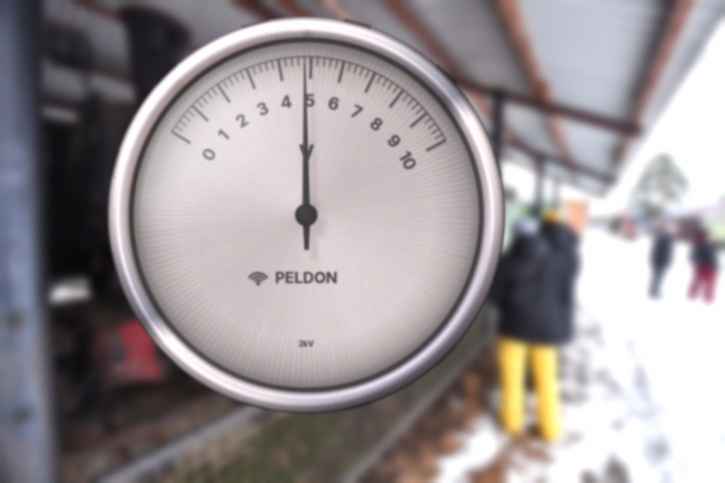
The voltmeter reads V 4.8
